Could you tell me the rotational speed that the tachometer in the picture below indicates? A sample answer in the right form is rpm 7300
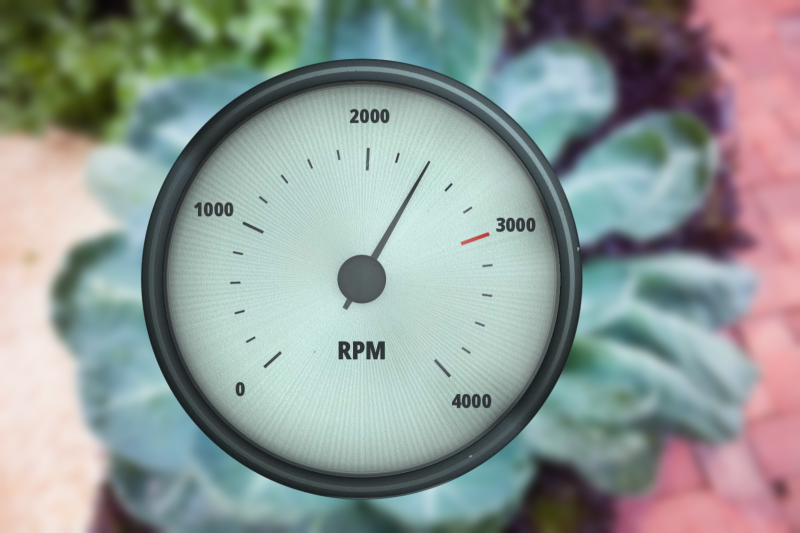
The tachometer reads rpm 2400
